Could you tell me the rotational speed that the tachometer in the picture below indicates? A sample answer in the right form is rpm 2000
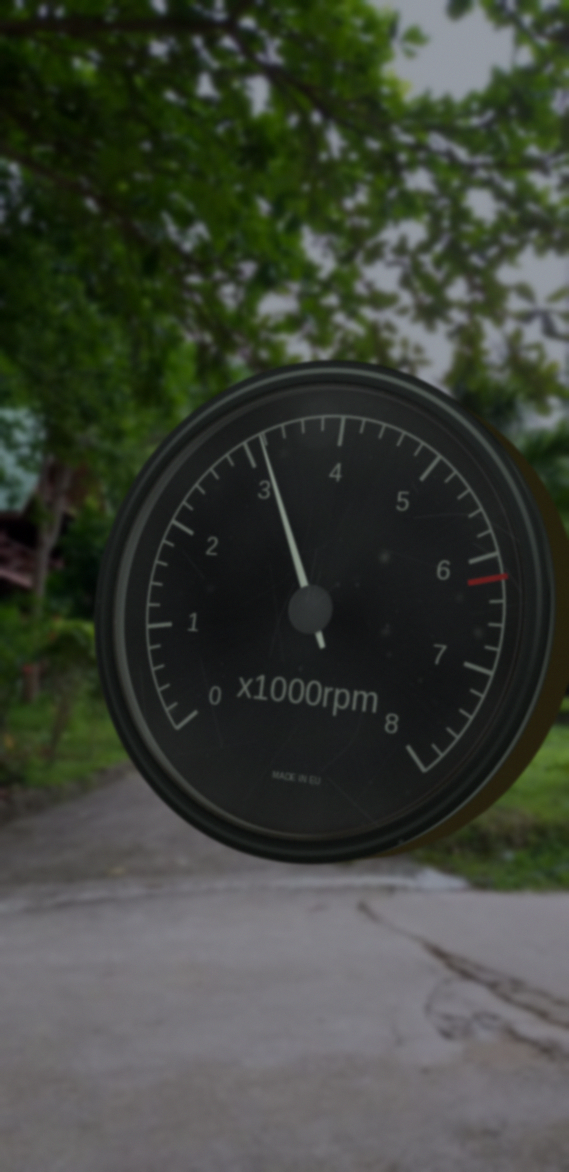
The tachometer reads rpm 3200
